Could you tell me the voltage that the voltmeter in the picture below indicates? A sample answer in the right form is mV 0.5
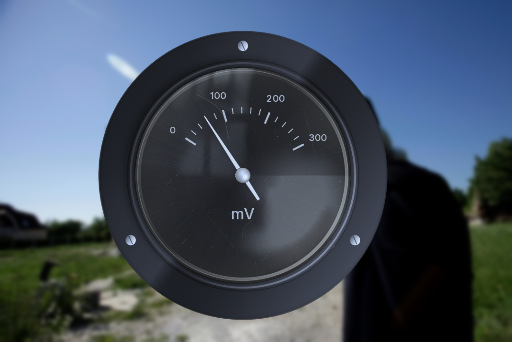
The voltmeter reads mV 60
